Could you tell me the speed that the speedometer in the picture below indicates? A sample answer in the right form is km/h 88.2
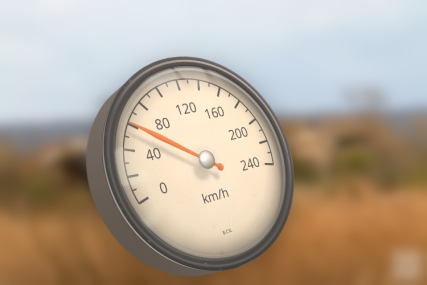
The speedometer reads km/h 60
